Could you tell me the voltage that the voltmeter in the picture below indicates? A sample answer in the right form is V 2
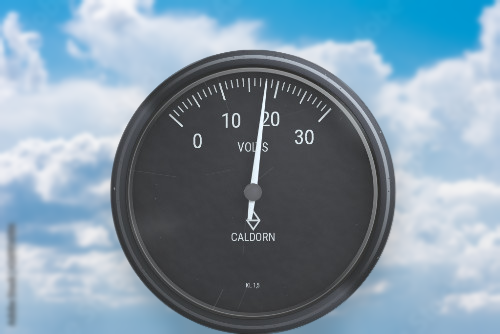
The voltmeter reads V 18
